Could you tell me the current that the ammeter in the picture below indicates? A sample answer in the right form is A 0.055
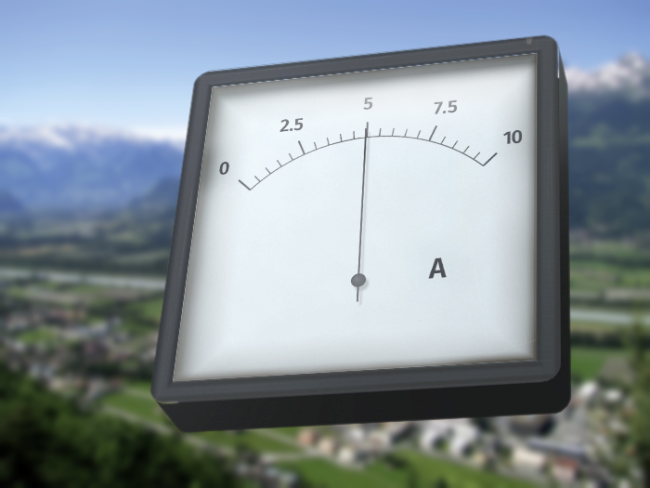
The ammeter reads A 5
